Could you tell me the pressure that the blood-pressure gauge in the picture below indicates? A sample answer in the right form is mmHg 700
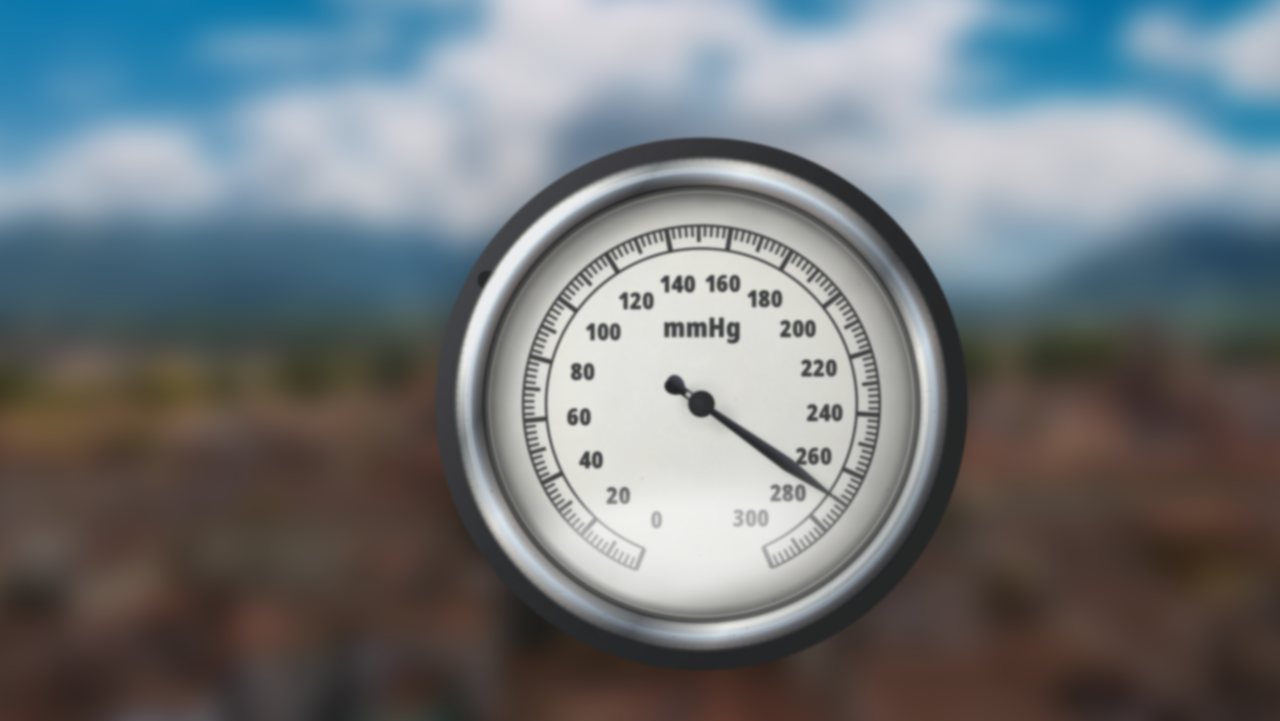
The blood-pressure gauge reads mmHg 270
